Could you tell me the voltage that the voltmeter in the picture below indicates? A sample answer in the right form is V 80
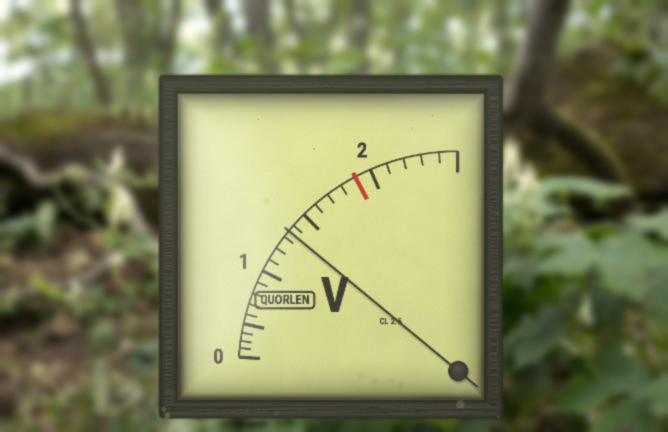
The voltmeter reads V 1.35
